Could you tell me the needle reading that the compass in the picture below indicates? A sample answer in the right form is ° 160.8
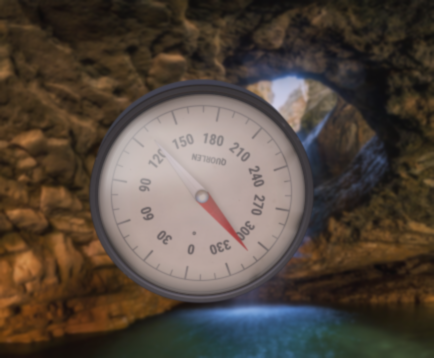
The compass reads ° 310
